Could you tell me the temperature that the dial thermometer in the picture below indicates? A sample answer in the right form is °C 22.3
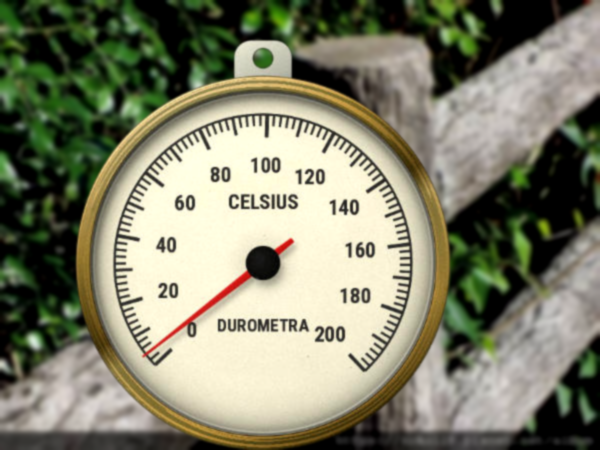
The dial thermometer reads °C 4
